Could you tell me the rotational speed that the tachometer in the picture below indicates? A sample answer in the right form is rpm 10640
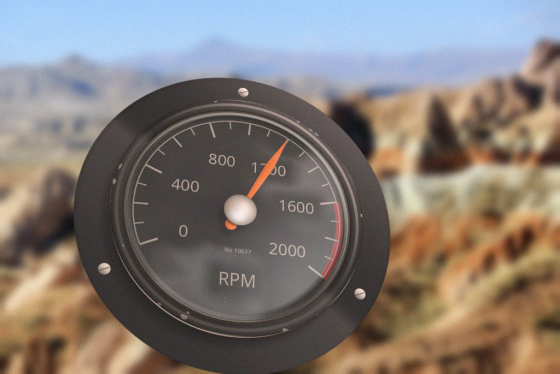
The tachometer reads rpm 1200
